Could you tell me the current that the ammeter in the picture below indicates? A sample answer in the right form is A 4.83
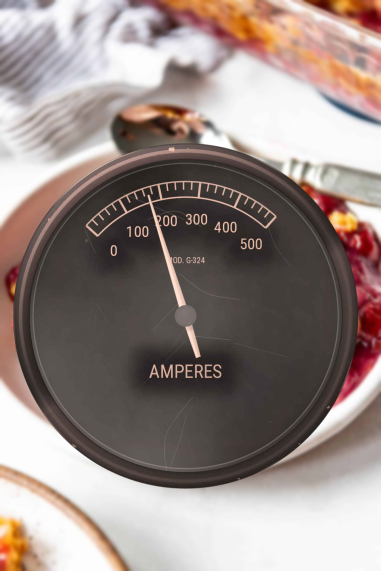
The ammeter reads A 170
